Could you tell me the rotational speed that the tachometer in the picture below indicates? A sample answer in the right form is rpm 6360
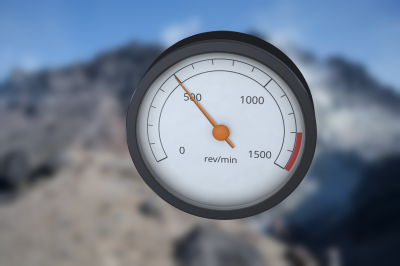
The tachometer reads rpm 500
